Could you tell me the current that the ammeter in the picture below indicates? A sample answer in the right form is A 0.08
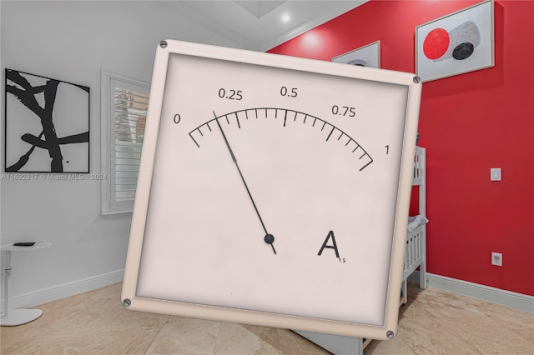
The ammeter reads A 0.15
